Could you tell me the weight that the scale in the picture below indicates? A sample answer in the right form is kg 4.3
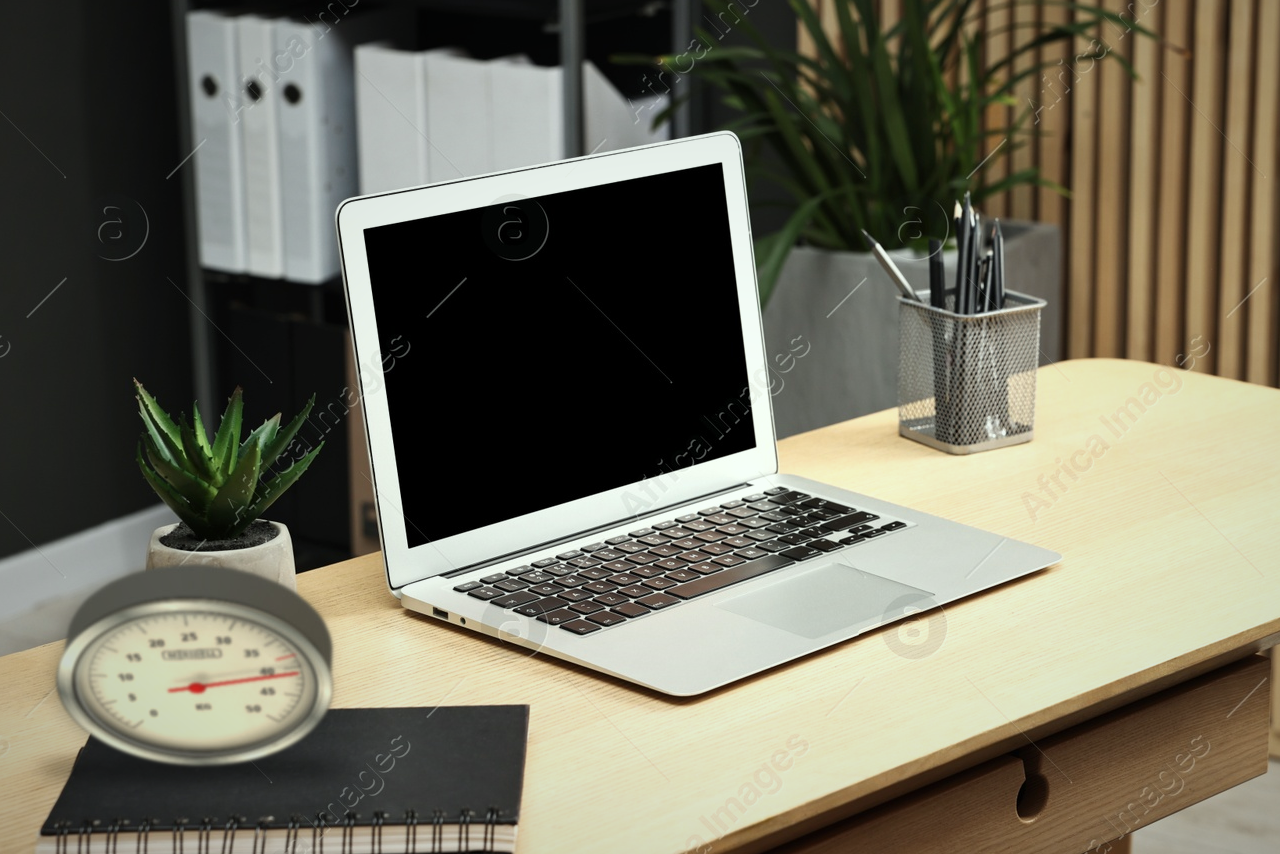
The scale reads kg 40
